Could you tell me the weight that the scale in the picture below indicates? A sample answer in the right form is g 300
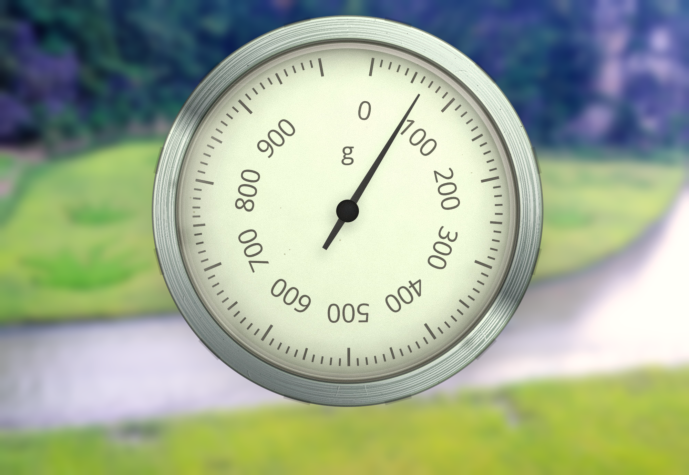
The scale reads g 65
